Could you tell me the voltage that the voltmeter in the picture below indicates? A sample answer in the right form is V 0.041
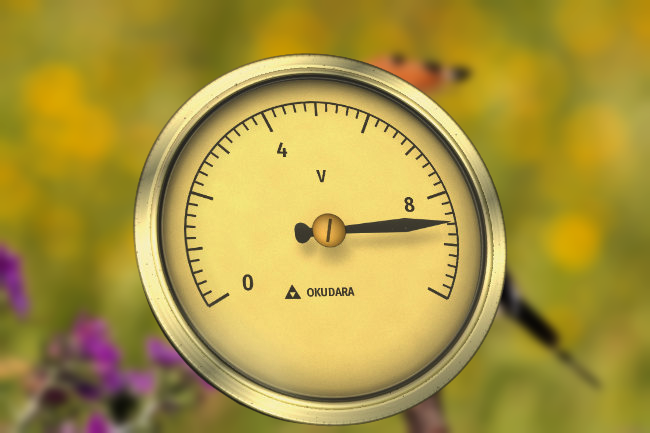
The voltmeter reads V 8.6
